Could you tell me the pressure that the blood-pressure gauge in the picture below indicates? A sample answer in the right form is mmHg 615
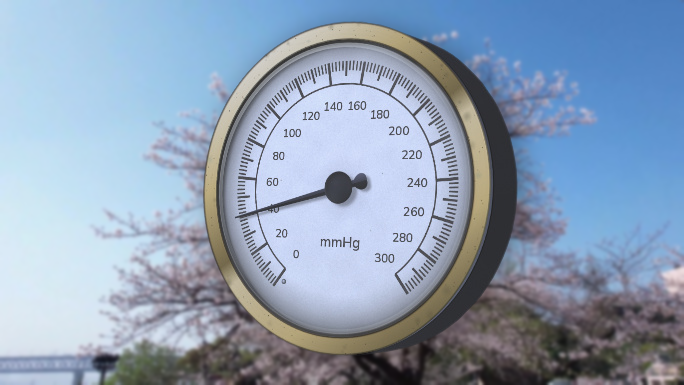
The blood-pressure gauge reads mmHg 40
